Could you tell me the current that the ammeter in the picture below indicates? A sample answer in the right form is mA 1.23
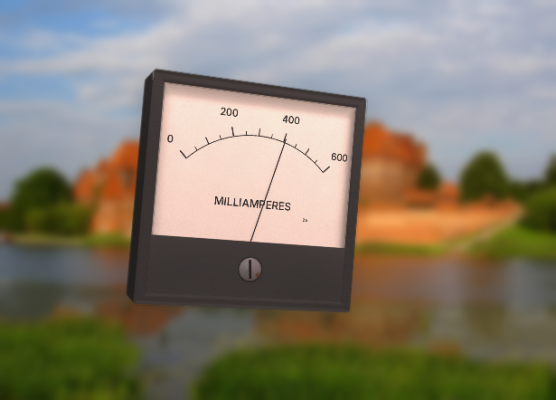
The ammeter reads mA 400
